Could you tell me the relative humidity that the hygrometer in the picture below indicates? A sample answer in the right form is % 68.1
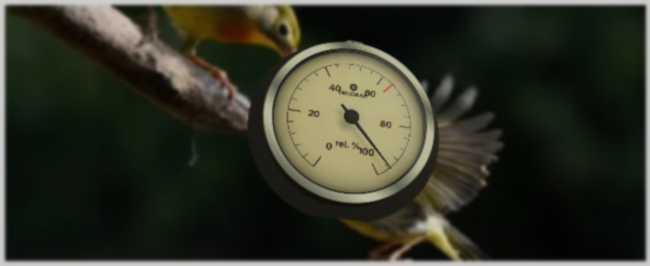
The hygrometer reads % 96
